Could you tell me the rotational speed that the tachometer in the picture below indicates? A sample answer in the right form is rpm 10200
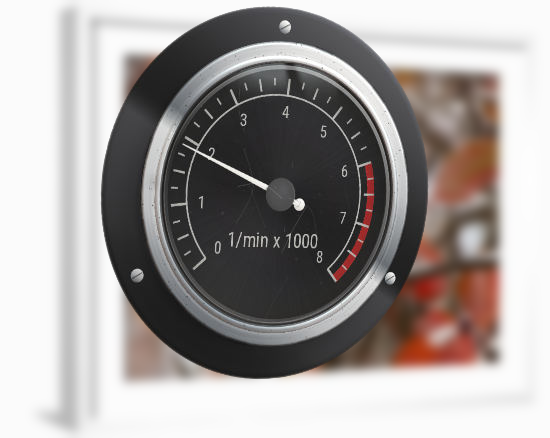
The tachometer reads rpm 1875
